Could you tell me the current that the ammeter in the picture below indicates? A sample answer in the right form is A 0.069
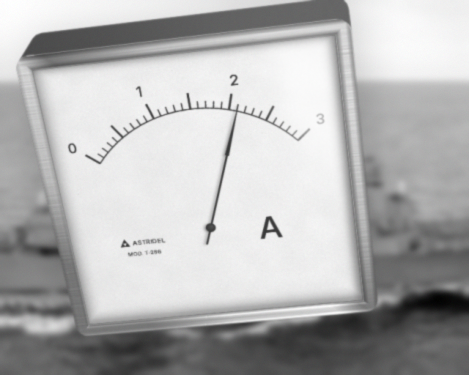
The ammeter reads A 2.1
